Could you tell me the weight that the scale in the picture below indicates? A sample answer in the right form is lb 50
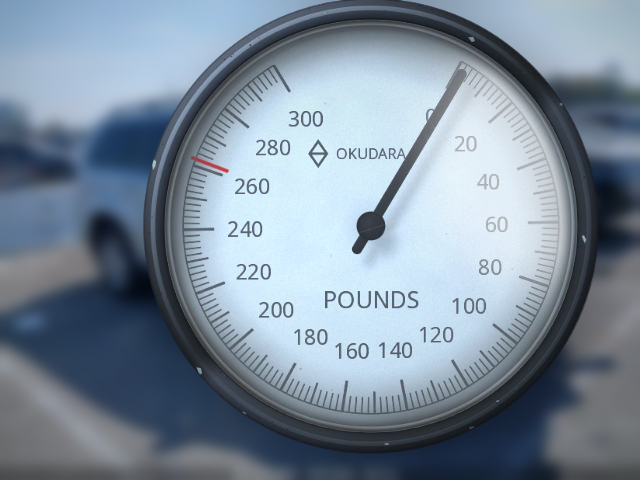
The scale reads lb 2
